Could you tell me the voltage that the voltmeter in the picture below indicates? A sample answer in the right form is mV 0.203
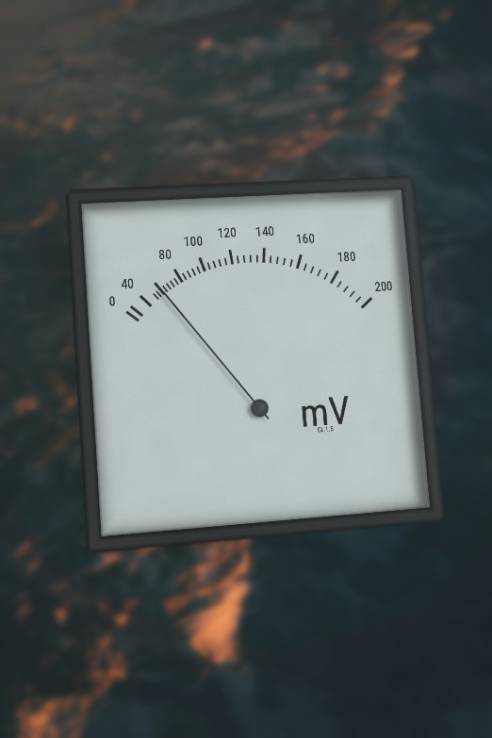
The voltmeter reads mV 60
